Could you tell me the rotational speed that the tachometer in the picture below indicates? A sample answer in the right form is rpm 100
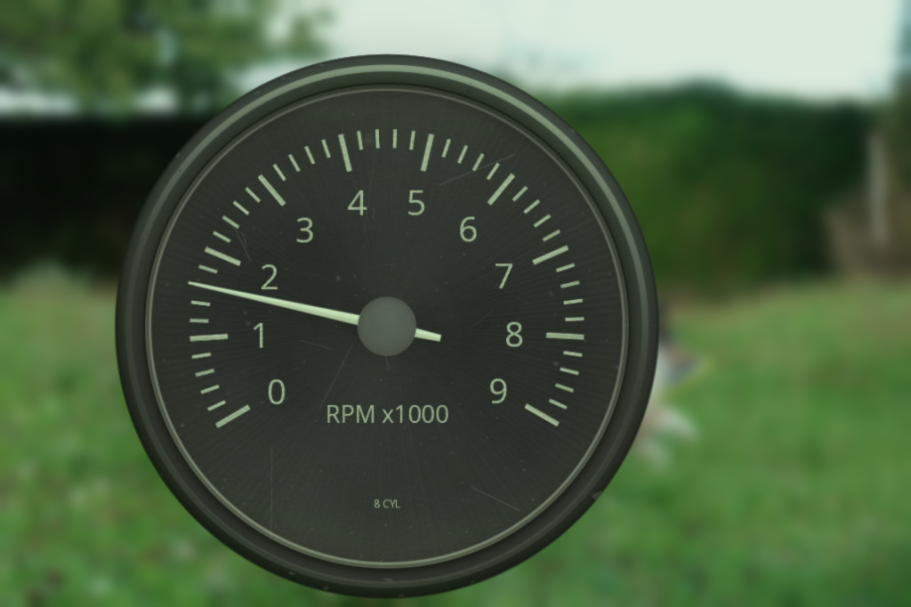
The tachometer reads rpm 1600
